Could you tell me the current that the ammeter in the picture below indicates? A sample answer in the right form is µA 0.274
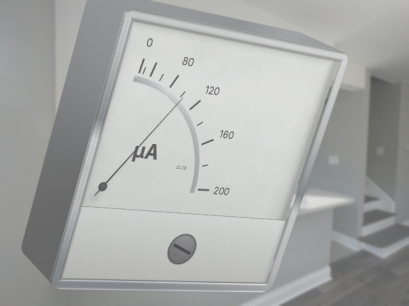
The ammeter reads µA 100
